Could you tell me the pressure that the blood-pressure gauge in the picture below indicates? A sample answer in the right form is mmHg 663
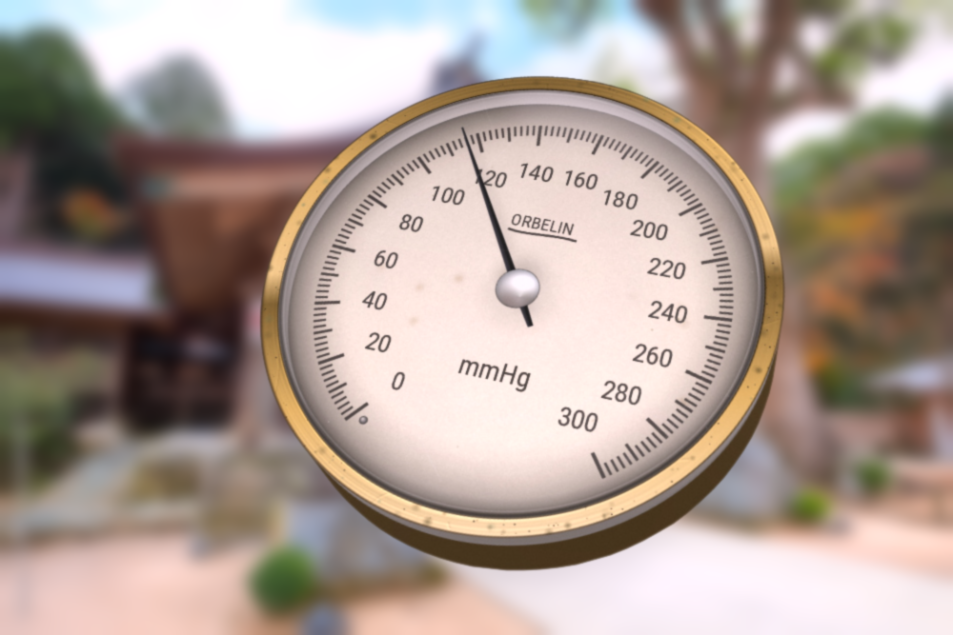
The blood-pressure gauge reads mmHg 116
